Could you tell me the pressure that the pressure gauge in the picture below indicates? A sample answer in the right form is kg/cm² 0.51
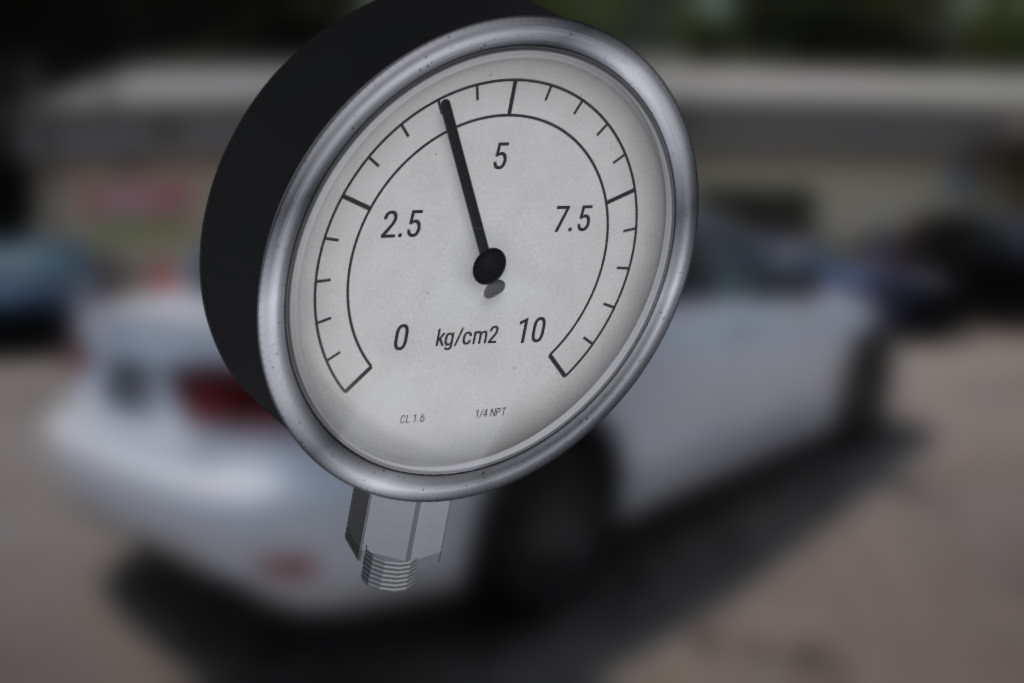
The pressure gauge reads kg/cm² 4
